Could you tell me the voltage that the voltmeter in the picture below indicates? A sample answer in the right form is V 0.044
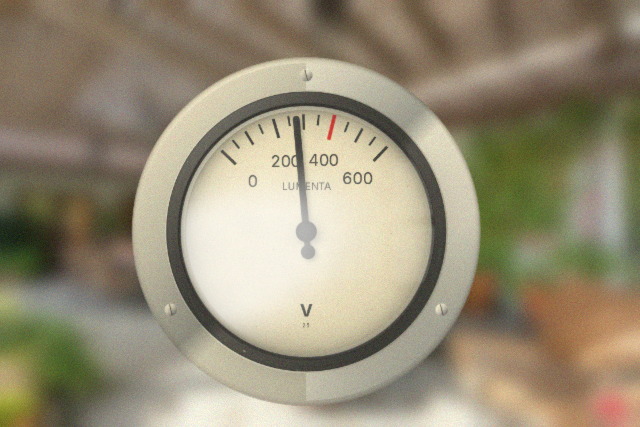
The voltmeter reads V 275
